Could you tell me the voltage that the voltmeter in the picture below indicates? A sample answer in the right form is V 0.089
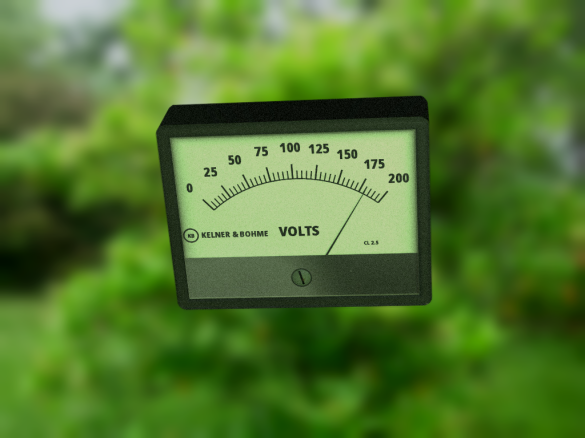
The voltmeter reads V 180
